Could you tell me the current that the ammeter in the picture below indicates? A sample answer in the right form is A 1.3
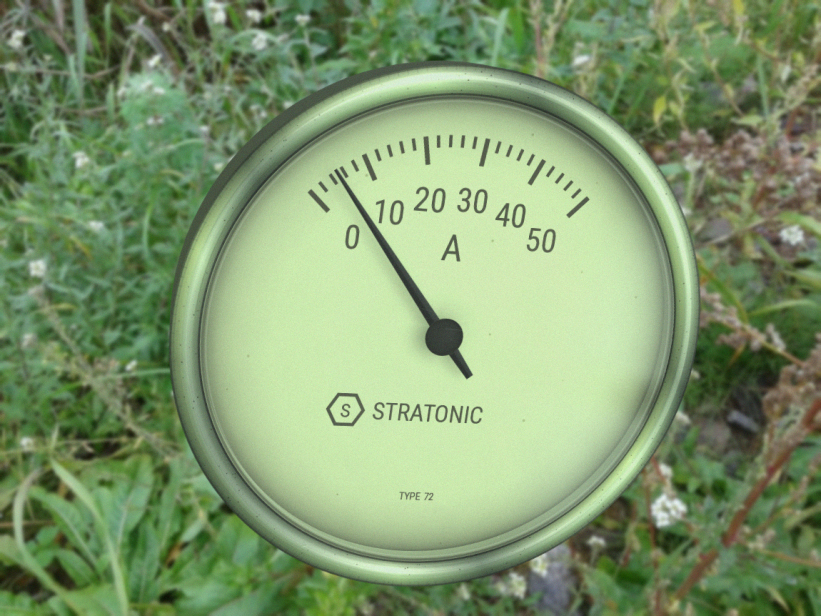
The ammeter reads A 5
